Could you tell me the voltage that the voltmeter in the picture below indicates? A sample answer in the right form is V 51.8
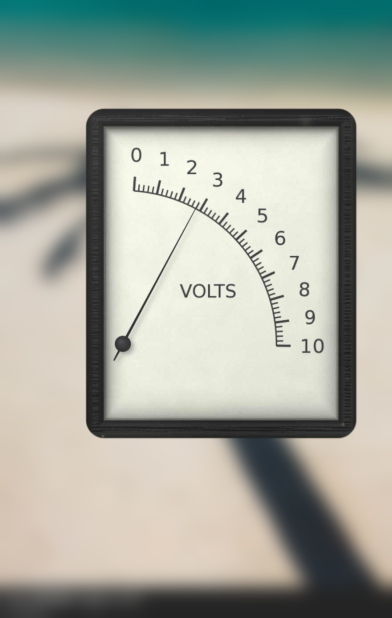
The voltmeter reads V 2.8
